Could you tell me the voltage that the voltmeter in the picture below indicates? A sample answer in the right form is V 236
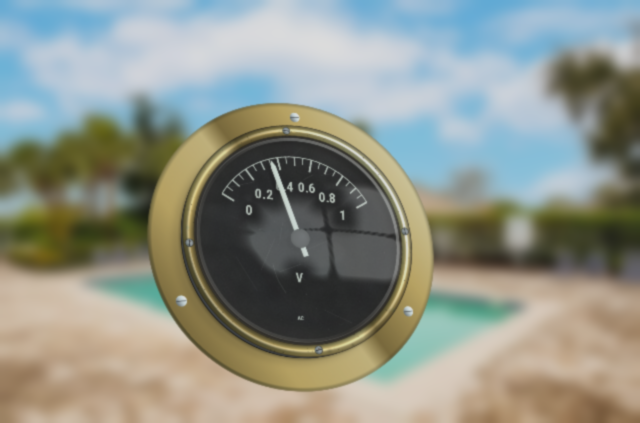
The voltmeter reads V 0.35
